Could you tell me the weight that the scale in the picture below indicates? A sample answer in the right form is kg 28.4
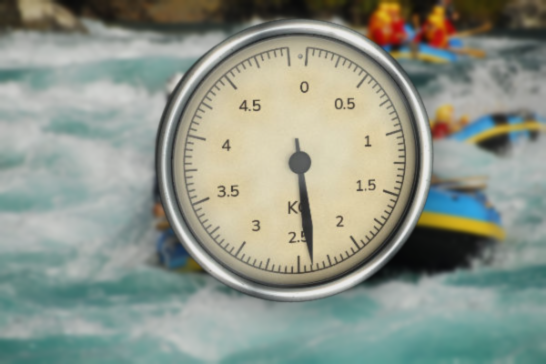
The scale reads kg 2.4
